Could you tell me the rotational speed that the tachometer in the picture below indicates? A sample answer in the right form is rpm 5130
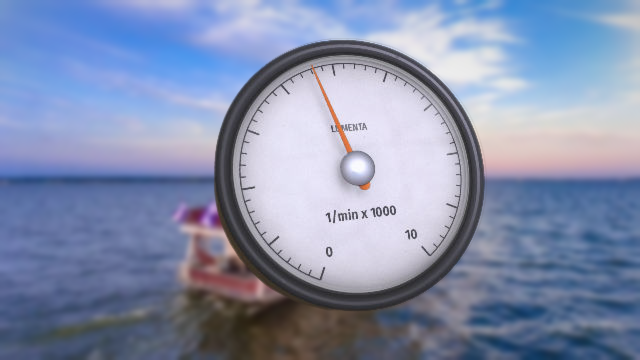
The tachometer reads rpm 4600
